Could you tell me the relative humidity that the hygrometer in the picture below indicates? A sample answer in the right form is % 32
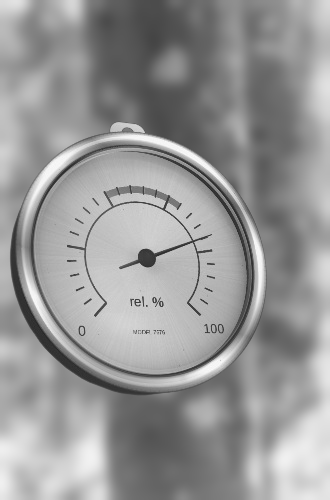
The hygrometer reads % 76
